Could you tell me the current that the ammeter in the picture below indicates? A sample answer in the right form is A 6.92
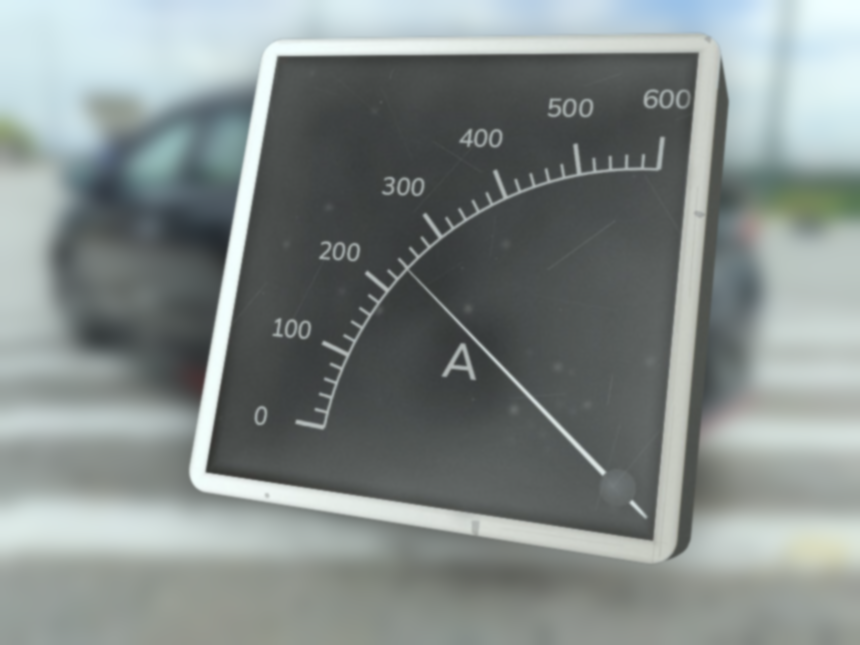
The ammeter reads A 240
